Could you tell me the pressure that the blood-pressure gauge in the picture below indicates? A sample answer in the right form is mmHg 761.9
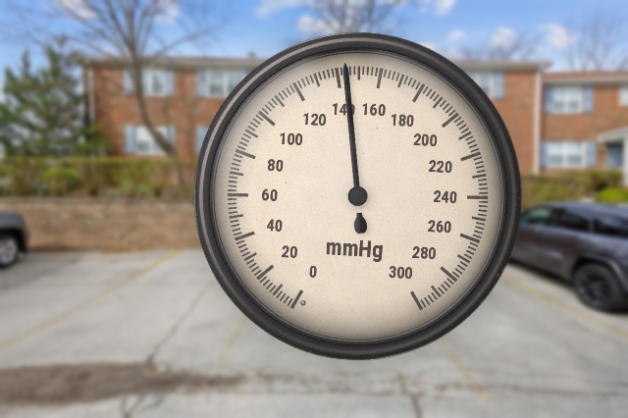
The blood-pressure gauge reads mmHg 144
